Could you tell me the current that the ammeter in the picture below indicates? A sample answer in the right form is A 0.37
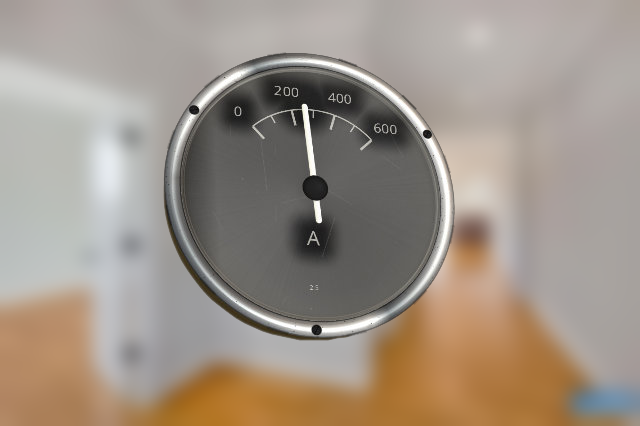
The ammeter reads A 250
